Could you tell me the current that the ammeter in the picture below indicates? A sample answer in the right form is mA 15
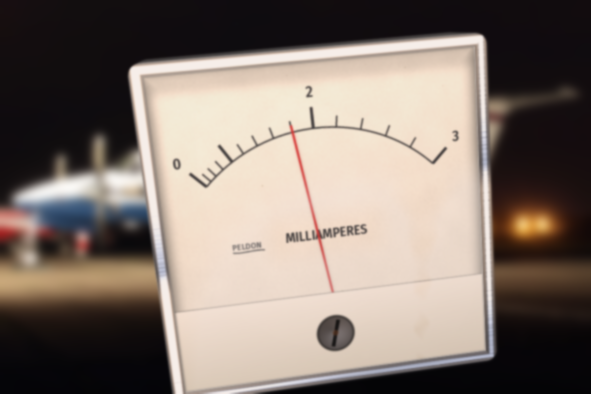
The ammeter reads mA 1.8
